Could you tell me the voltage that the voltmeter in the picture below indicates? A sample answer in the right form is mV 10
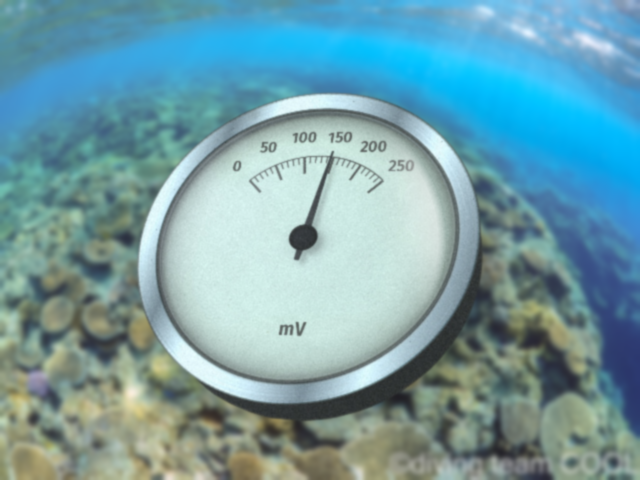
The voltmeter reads mV 150
